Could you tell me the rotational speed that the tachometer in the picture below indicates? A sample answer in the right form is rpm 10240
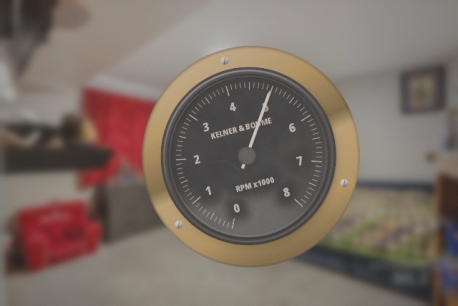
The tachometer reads rpm 5000
